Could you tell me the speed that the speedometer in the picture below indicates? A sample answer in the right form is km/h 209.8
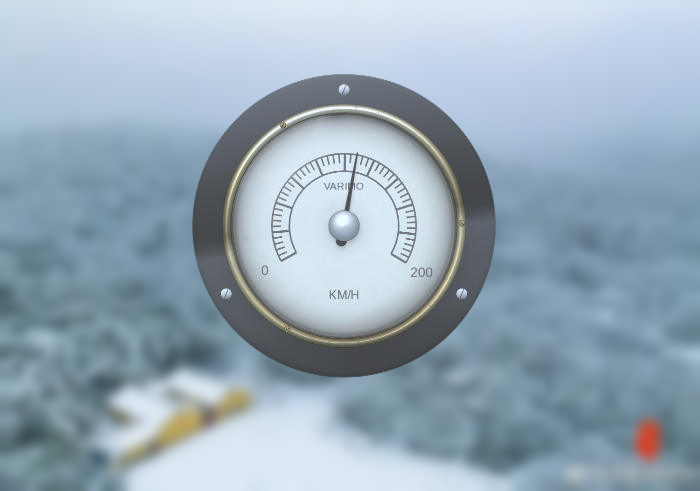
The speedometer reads km/h 108
